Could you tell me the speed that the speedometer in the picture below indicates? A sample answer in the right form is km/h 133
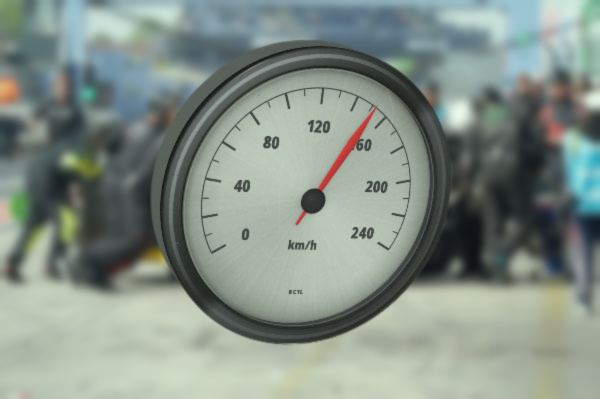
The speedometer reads km/h 150
